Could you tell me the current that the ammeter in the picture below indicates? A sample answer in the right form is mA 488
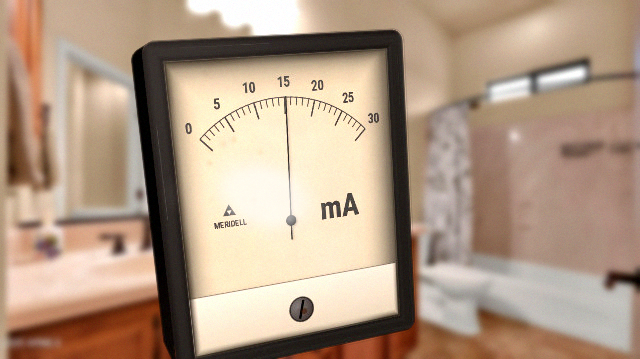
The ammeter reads mA 15
